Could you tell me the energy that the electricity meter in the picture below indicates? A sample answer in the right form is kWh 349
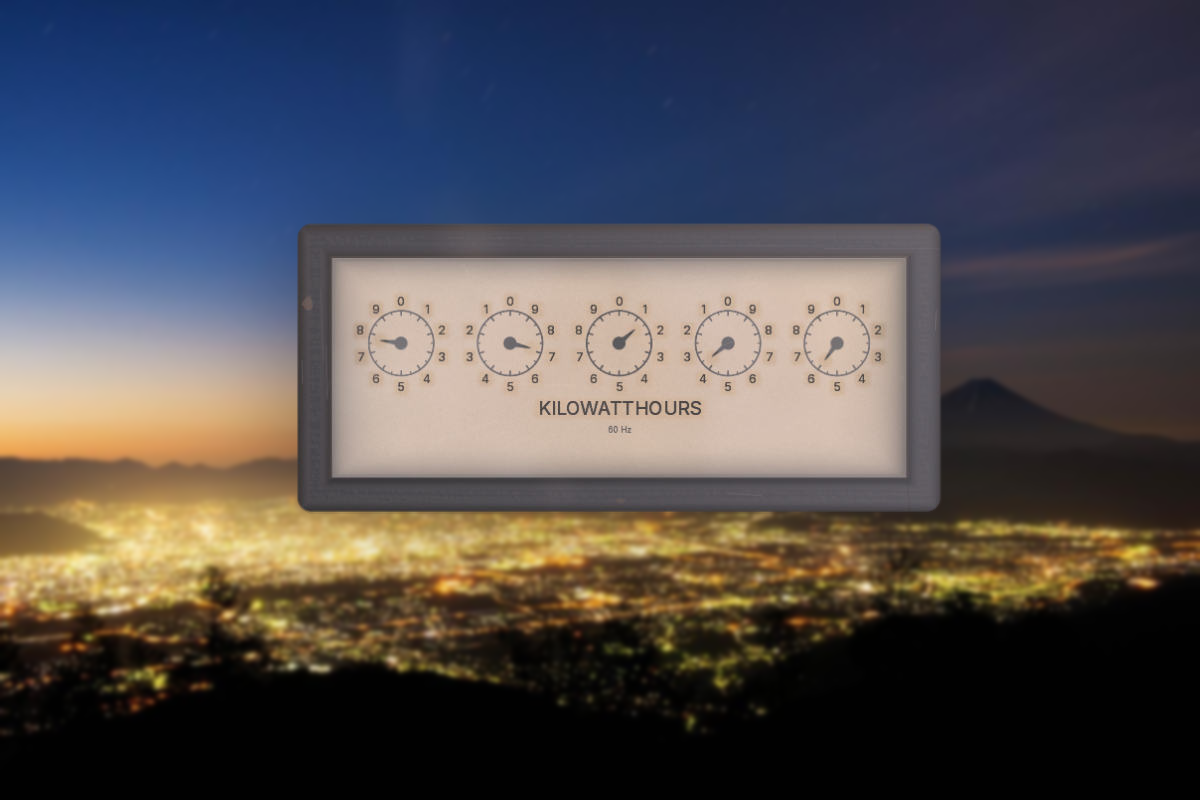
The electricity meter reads kWh 77136
